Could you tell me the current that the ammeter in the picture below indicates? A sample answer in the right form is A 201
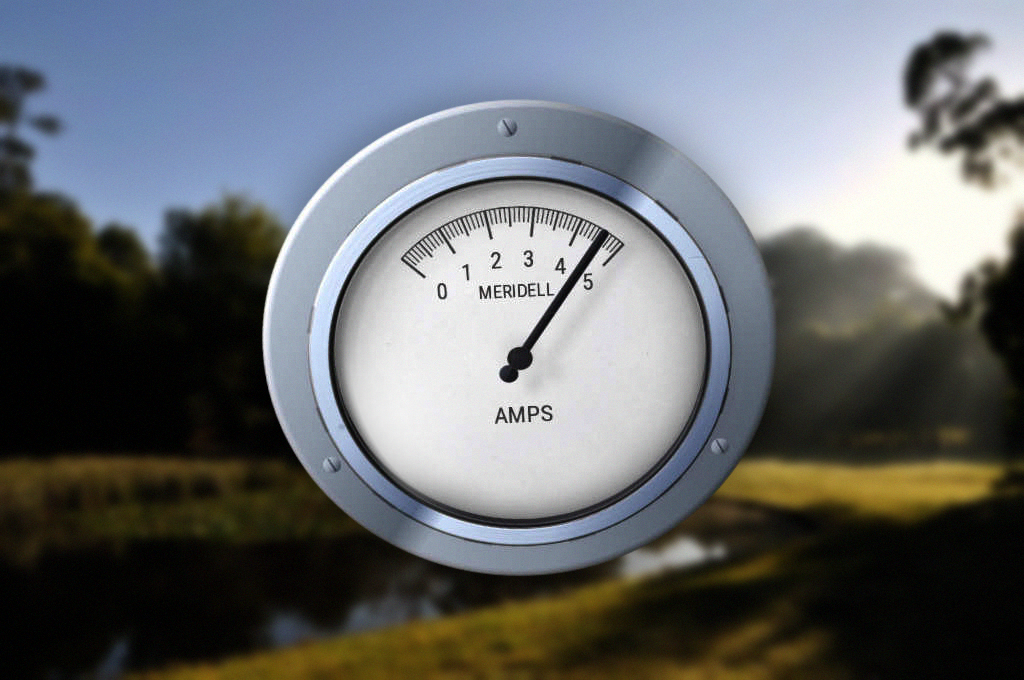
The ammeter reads A 4.5
